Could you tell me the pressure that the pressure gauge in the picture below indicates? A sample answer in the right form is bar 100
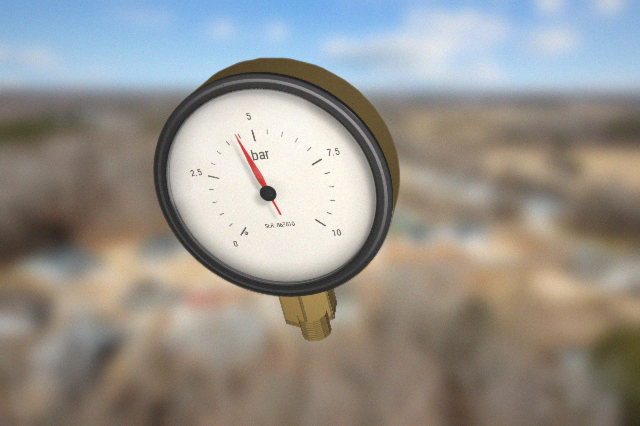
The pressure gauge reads bar 4.5
